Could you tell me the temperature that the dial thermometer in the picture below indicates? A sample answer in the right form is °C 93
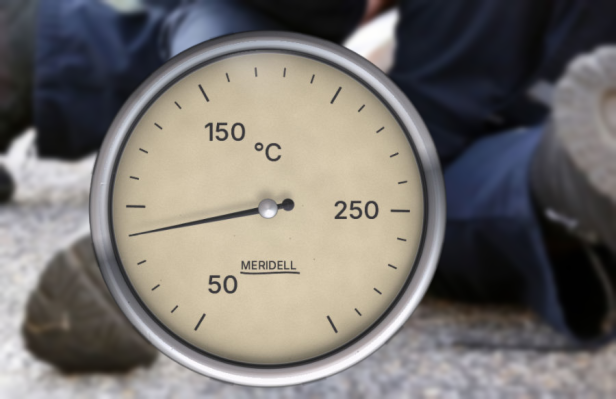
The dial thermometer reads °C 90
